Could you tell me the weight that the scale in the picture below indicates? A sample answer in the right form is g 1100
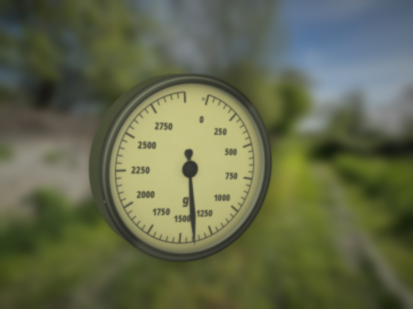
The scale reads g 1400
